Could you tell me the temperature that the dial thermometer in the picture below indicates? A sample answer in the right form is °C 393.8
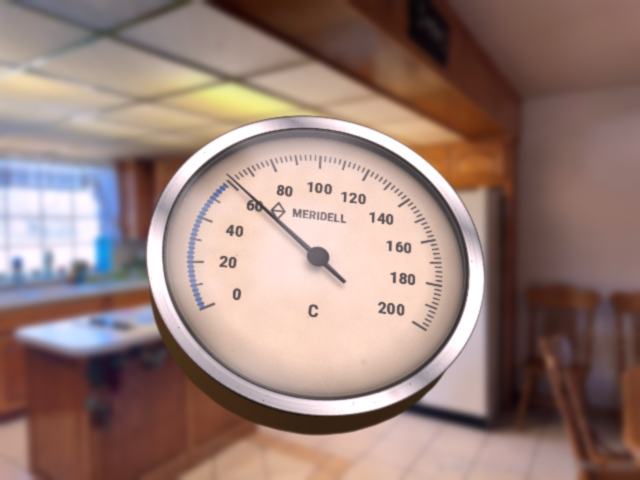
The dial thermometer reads °C 60
